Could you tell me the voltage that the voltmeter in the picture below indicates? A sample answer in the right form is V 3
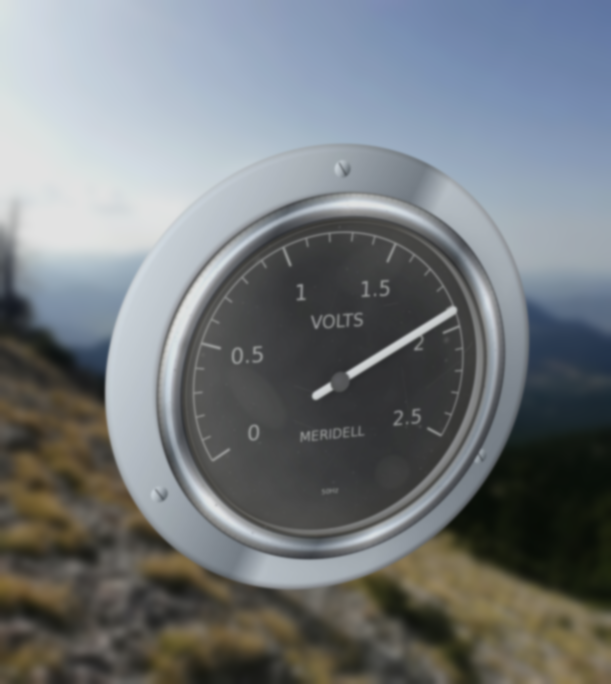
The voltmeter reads V 1.9
